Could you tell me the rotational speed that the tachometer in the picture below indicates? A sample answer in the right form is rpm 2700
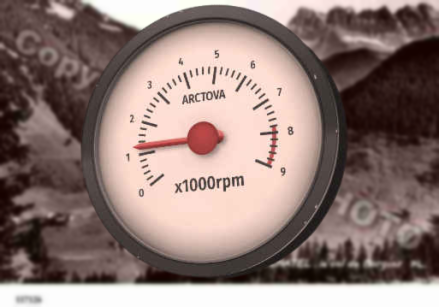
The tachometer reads rpm 1200
